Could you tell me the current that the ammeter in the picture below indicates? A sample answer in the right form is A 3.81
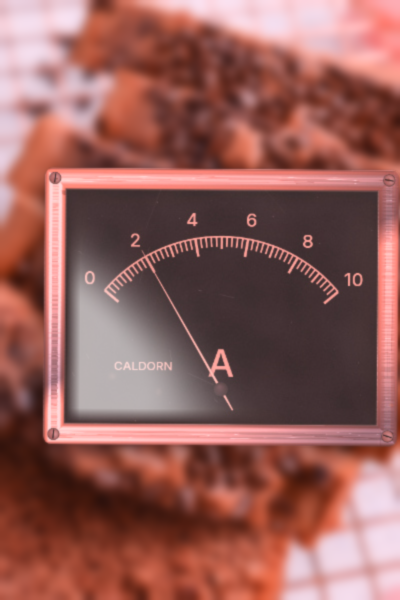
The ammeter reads A 2
